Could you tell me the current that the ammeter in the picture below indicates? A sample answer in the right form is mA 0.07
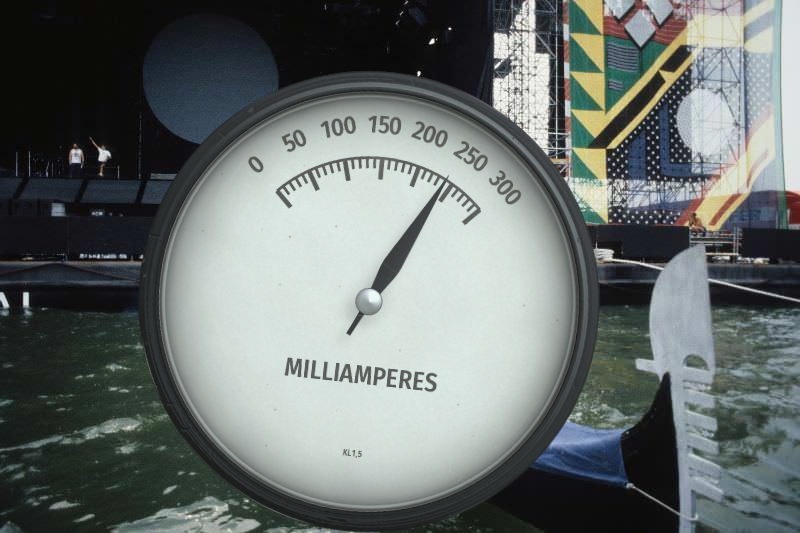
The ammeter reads mA 240
